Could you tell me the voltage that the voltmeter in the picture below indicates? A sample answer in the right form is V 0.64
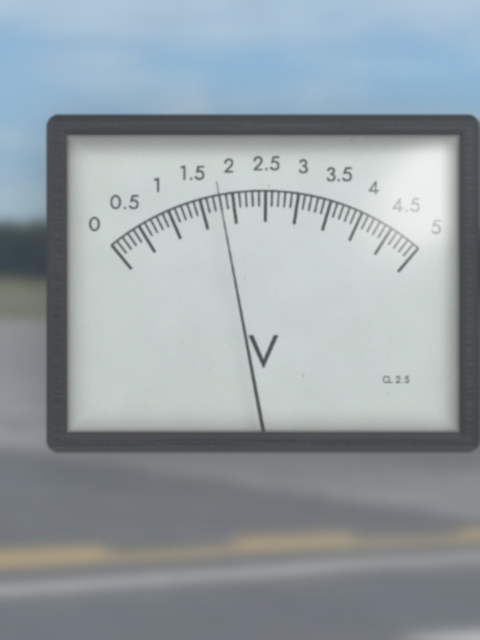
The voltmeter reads V 1.8
